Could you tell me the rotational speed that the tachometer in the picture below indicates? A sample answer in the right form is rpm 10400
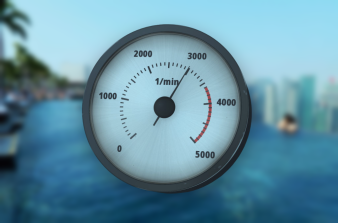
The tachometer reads rpm 3000
